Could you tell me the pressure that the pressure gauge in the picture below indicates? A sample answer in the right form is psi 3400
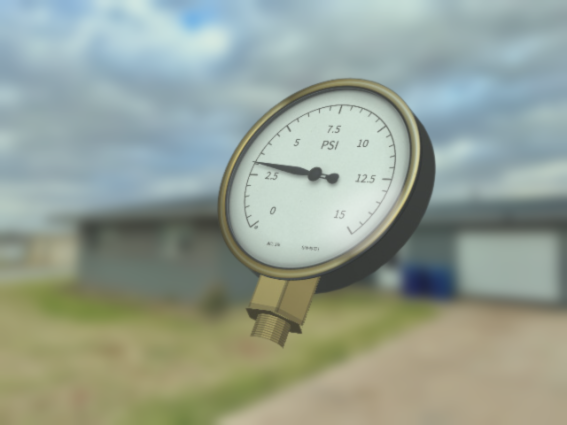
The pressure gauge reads psi 3
